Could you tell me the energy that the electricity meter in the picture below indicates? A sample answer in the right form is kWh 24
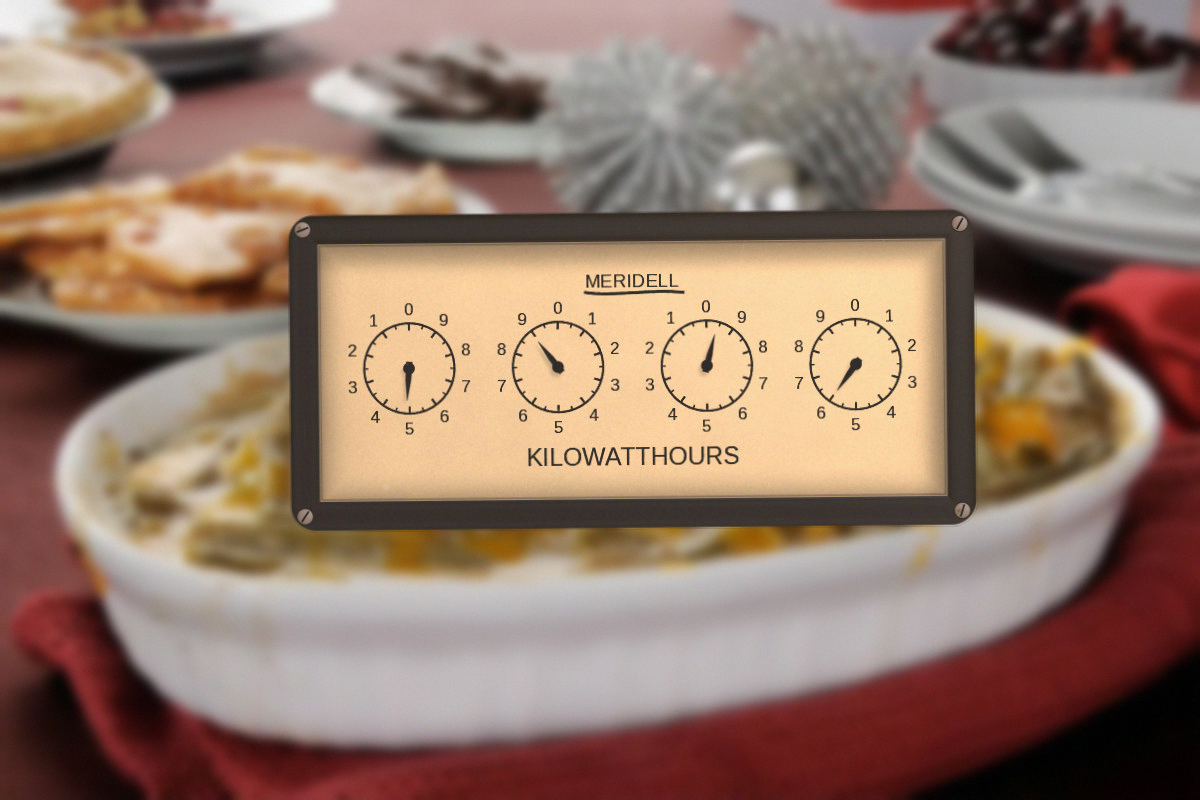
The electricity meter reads kWh 4896
